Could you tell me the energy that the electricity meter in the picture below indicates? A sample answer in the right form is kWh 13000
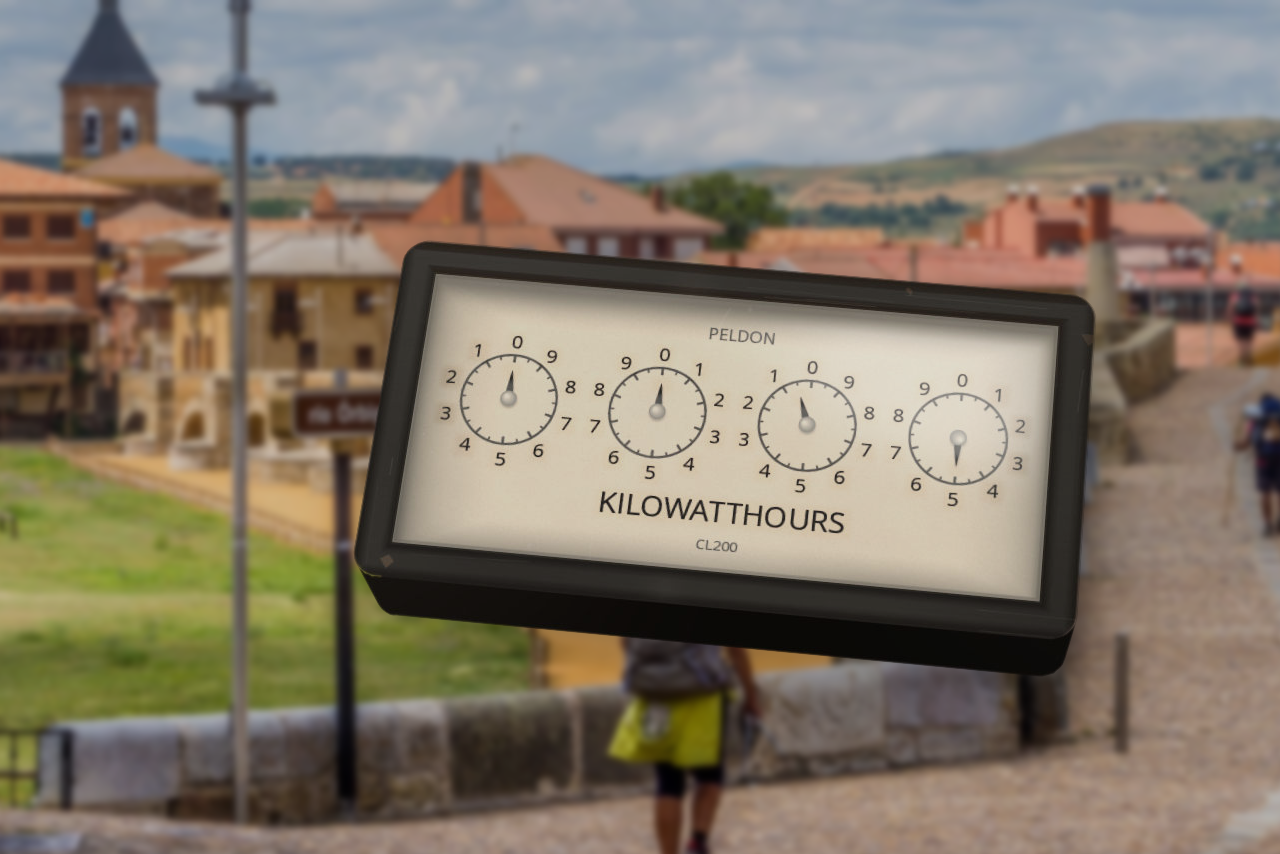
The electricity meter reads kWh 5
